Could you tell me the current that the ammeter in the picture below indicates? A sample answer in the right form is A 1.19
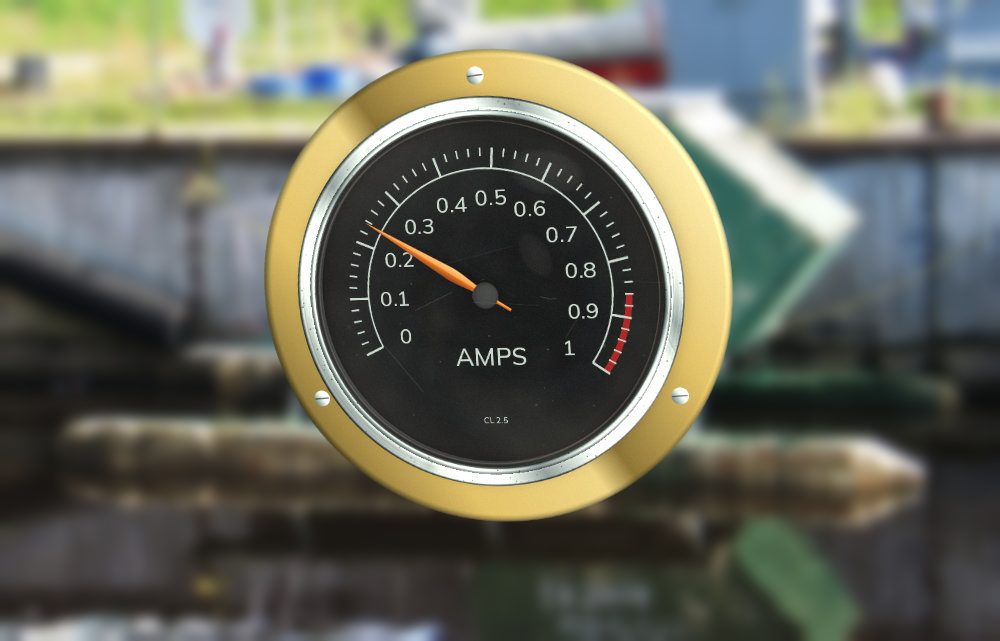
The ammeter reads A 0.24
